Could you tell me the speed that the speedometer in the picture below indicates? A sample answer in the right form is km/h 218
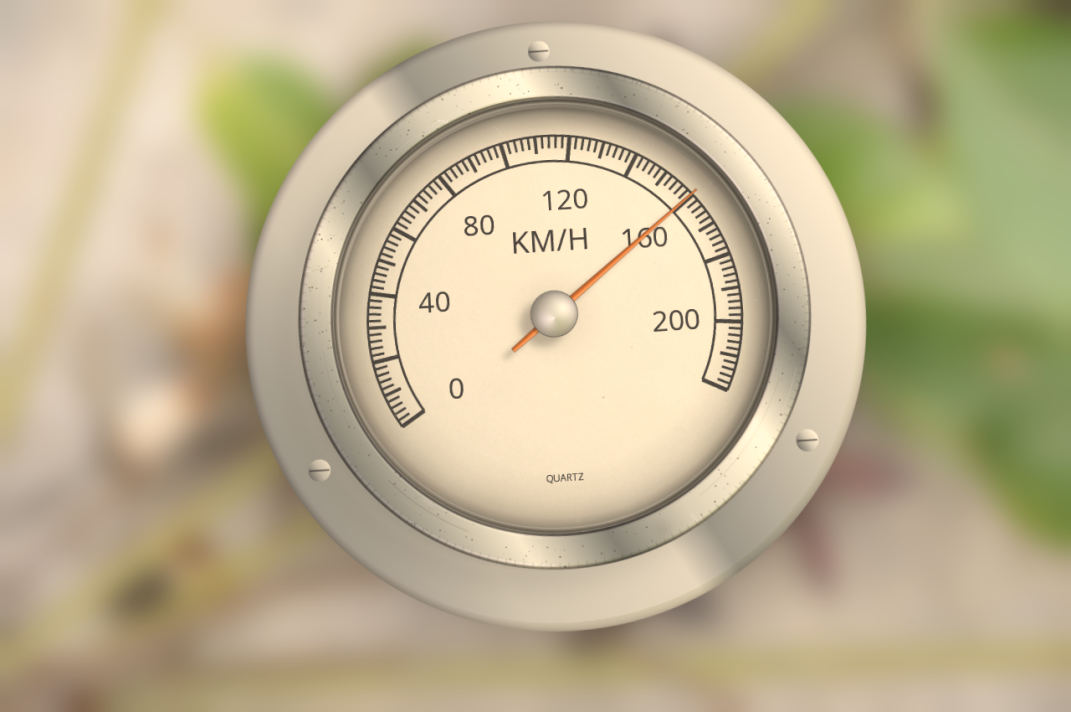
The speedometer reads km/h 160
